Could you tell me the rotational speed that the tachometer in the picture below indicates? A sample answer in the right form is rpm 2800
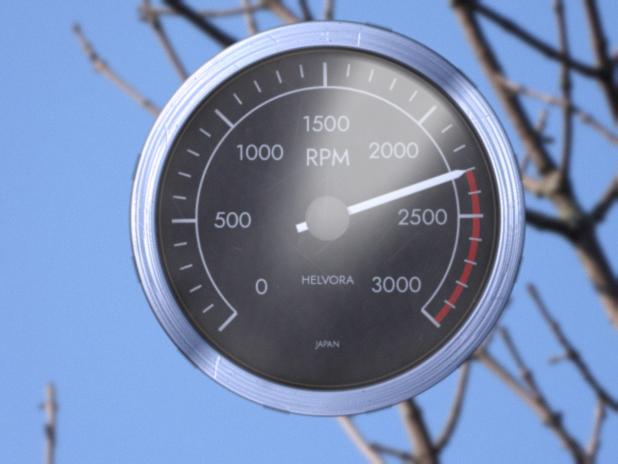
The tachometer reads rpm 2300
